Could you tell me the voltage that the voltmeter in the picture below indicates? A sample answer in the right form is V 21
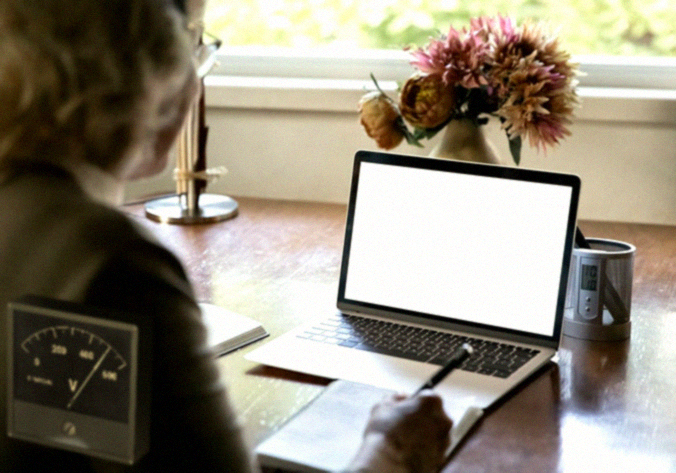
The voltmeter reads V 500
